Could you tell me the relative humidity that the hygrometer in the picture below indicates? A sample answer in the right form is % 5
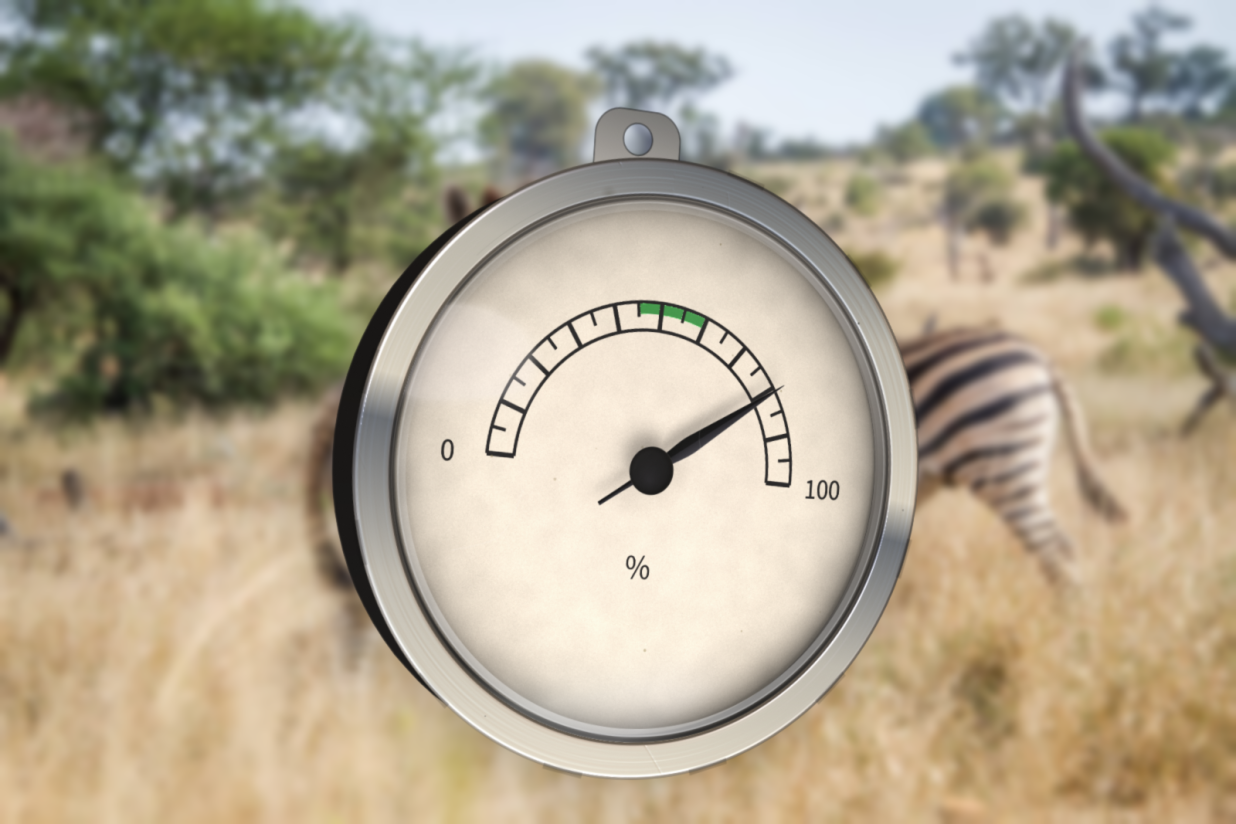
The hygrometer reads % 80
